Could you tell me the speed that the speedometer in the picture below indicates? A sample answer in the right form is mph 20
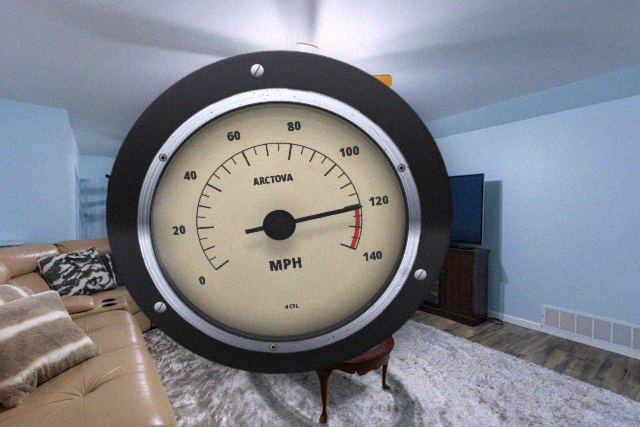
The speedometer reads mph 120
